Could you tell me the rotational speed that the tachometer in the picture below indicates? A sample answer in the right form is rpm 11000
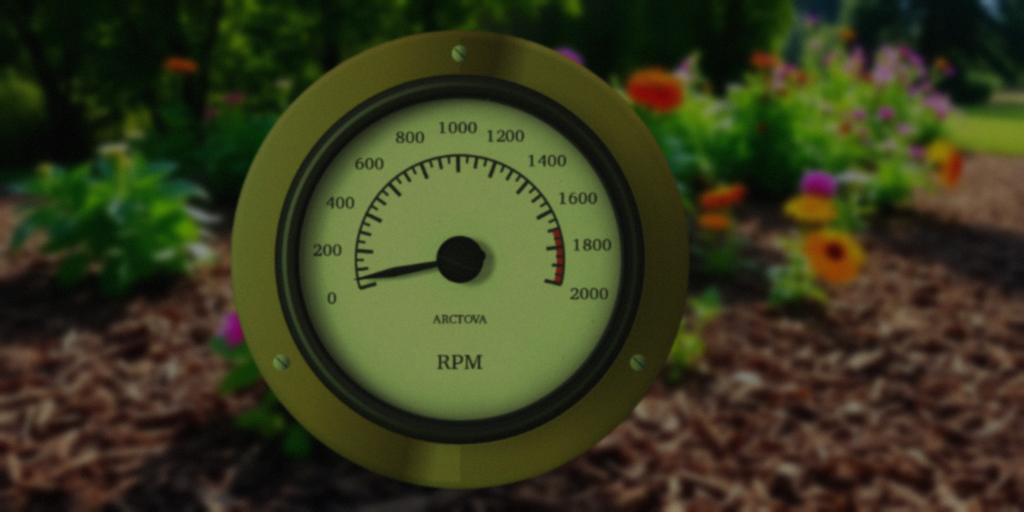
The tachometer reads rpm 50
